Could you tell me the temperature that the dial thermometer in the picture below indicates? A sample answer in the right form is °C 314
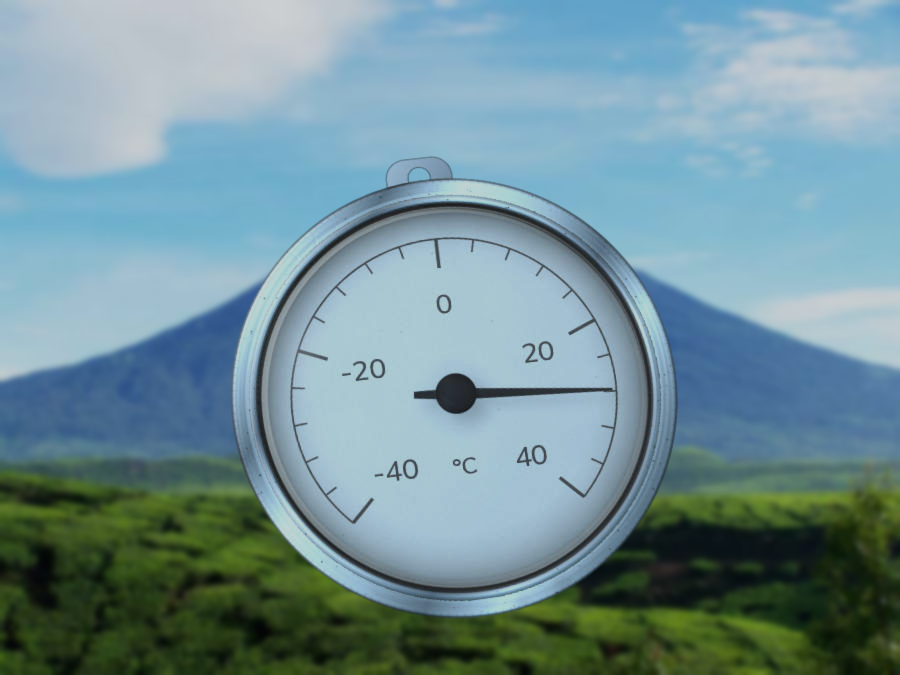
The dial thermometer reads °C 28
